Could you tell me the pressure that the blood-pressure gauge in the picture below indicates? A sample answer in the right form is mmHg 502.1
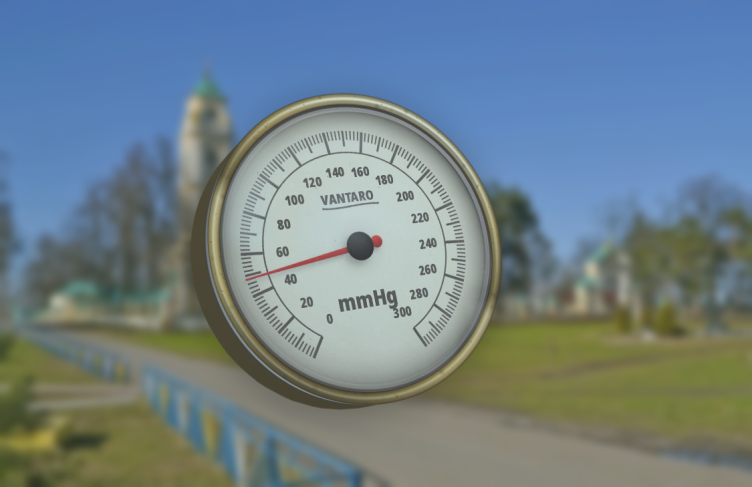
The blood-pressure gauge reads mmHg 48
